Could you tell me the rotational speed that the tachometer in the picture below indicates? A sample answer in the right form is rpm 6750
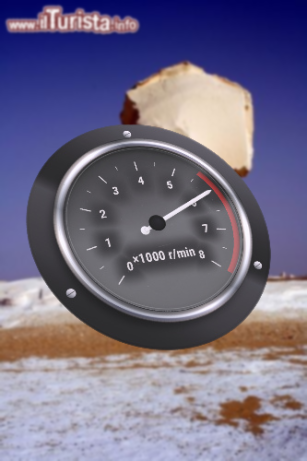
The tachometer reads rpm 6000
